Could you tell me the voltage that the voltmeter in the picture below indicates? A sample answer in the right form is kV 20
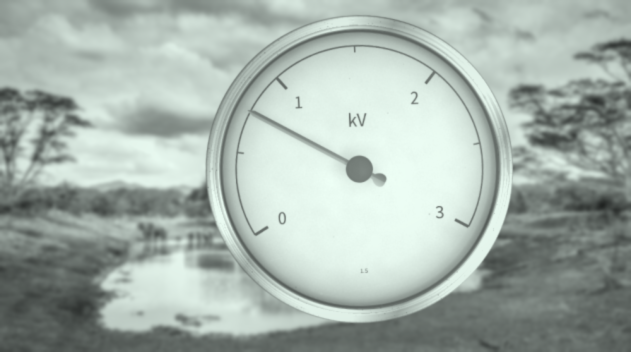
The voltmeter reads kV 0.75
